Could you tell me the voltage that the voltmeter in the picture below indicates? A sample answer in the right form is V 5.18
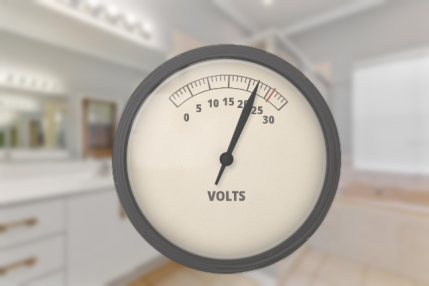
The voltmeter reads V 22
